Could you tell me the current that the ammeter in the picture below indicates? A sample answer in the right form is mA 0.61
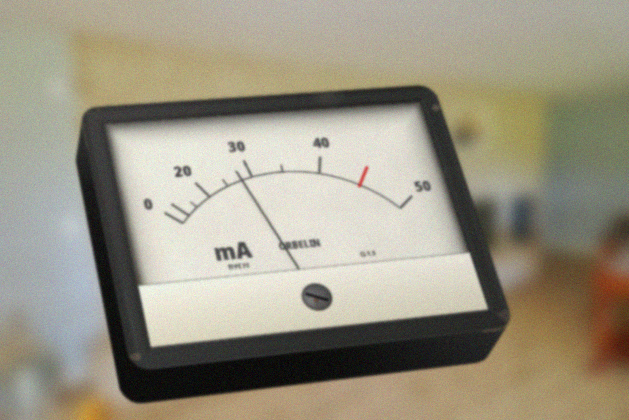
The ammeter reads mA 27.5
